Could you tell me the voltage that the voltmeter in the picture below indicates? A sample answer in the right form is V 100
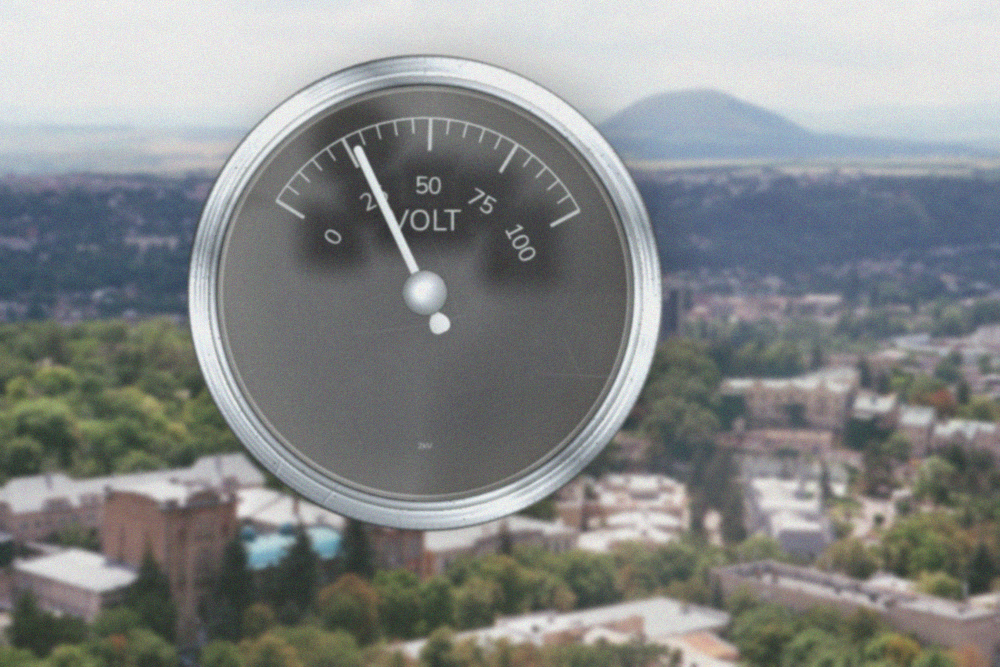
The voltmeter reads V 27.5
